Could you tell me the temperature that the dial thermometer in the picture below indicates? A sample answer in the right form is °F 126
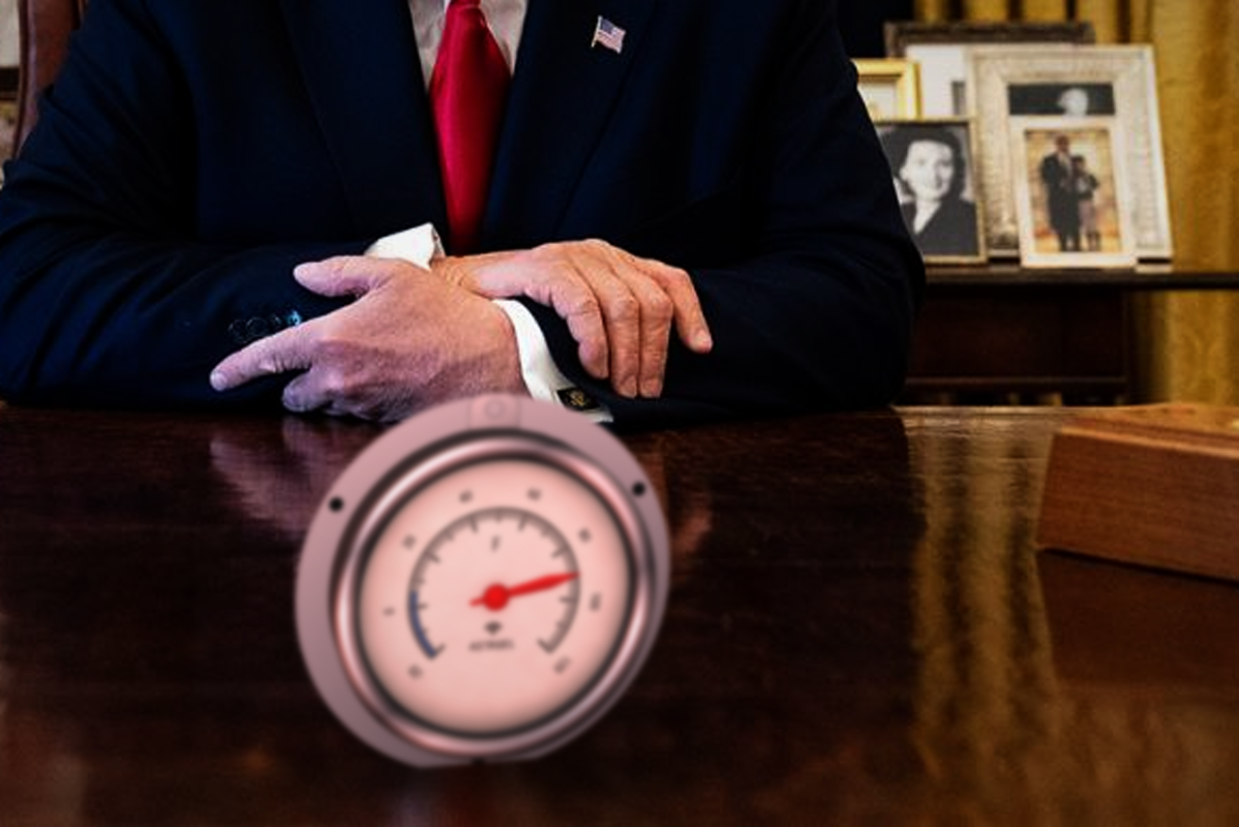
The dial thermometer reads °F 90
